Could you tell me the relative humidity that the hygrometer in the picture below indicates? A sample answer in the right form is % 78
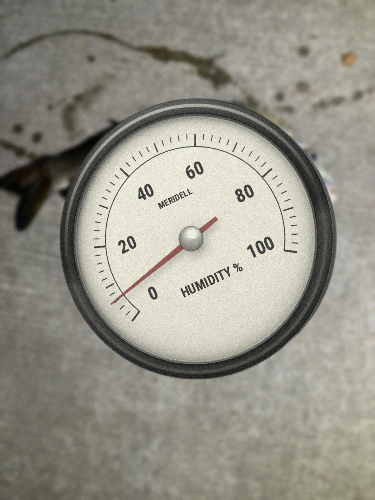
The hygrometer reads % 6
